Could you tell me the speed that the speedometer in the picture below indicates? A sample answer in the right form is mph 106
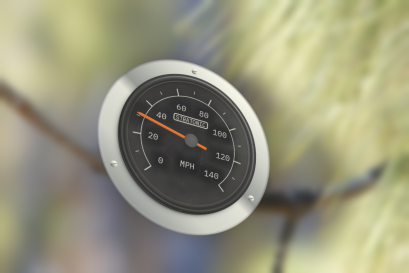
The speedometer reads mph 30
